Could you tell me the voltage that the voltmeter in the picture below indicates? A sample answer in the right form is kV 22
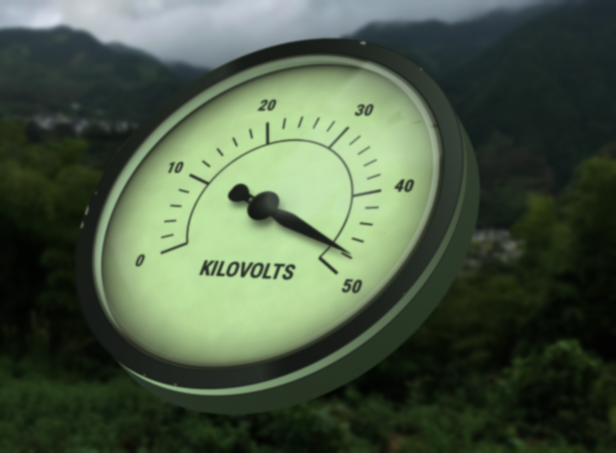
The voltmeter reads kV 48
